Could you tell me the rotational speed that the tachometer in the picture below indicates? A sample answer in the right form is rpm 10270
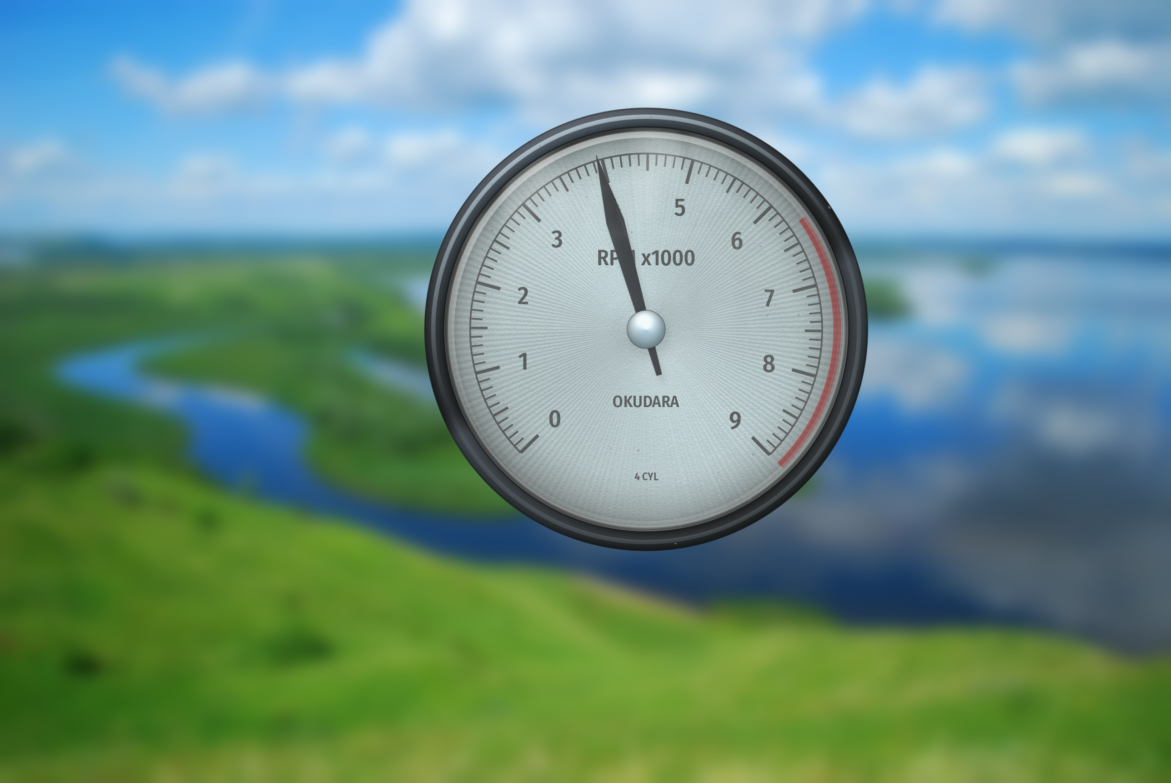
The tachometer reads rpm 3950
